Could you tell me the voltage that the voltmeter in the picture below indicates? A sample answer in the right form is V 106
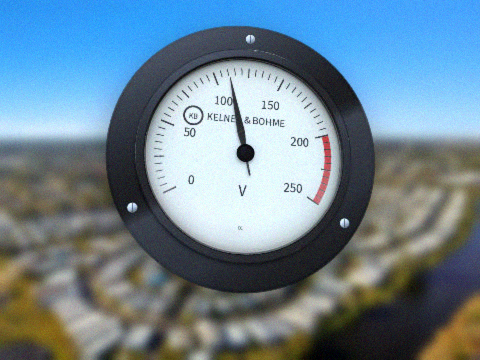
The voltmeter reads V 110
